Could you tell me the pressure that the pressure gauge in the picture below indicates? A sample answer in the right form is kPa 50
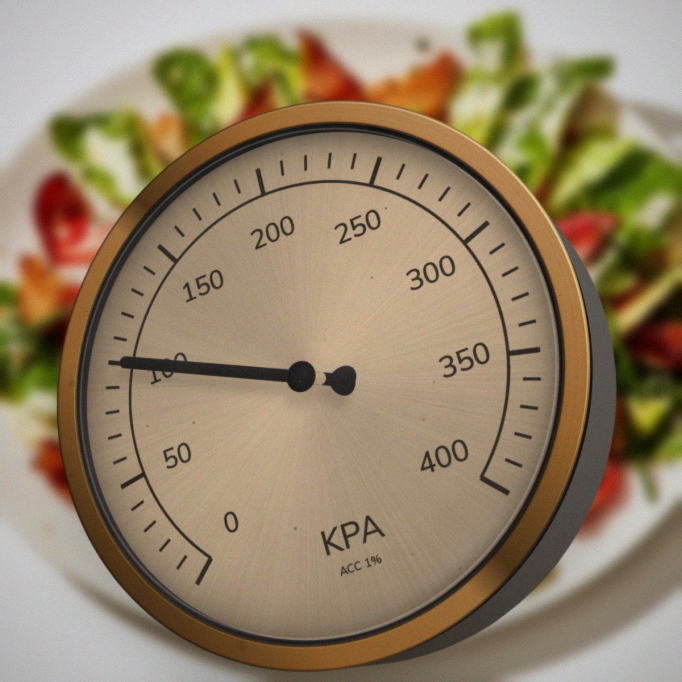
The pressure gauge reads kPa 100
